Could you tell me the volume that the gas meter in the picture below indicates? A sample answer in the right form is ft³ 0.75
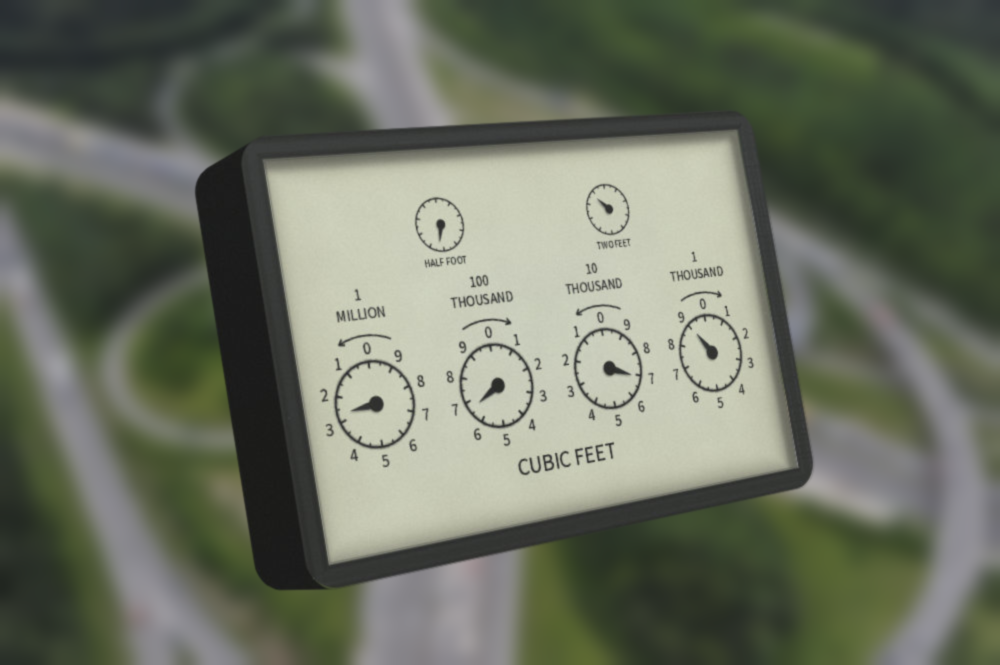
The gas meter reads ft³ 266900
